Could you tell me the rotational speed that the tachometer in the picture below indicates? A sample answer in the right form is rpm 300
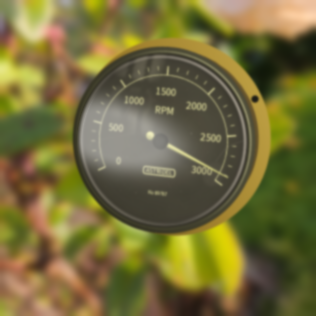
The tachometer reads rpm 2900
